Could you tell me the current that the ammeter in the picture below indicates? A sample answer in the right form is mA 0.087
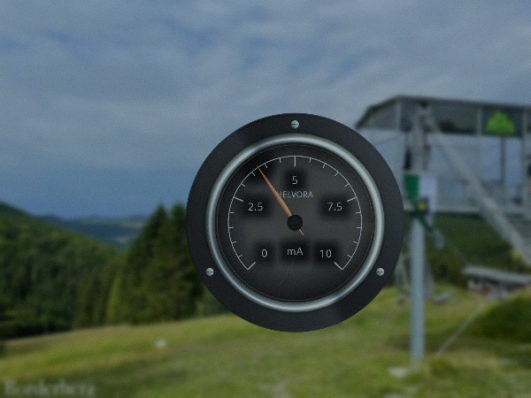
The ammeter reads mA 3.75
